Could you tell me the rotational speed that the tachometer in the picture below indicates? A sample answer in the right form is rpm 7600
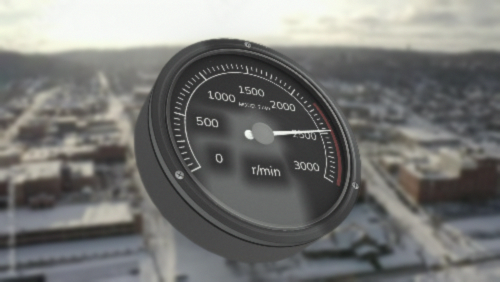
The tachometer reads rpm 2500
